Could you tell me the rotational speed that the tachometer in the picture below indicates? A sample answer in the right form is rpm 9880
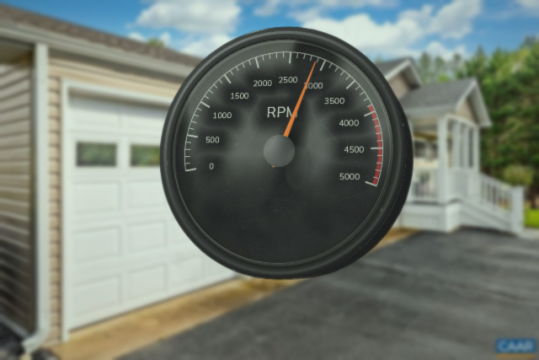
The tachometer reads rpm 2900
